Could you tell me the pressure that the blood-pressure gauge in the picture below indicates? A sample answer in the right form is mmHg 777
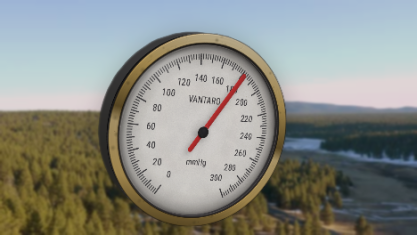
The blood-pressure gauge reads mmHg 180
